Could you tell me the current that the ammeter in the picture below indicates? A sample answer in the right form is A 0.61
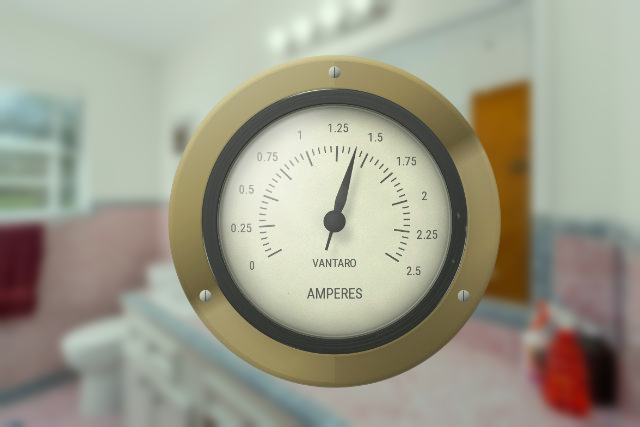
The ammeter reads A 1.4
